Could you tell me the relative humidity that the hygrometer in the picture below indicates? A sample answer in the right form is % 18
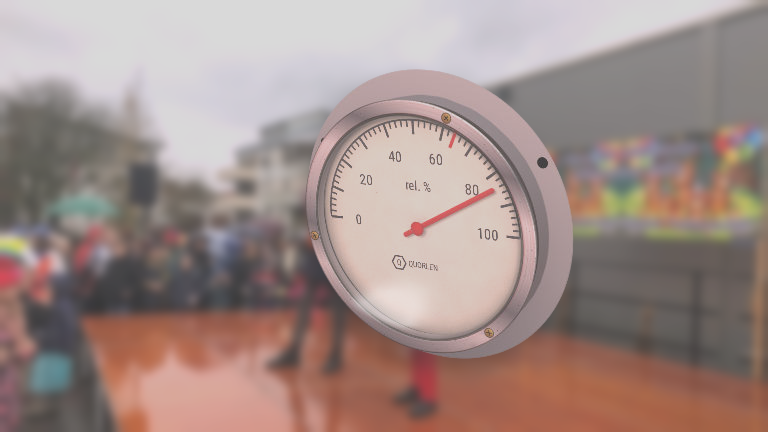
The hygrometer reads % 84
